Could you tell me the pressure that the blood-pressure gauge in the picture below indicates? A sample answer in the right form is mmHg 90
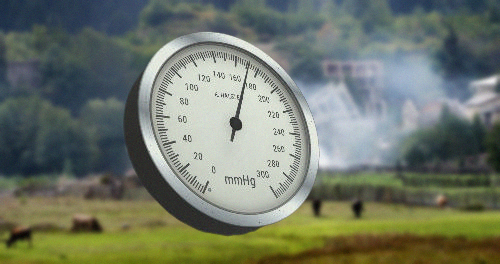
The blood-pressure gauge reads mmHg 170
